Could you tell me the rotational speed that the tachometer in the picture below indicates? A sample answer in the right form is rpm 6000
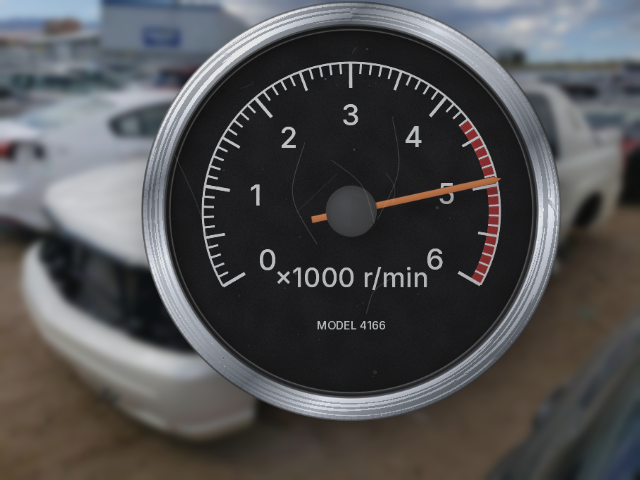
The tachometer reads rpm 4950
